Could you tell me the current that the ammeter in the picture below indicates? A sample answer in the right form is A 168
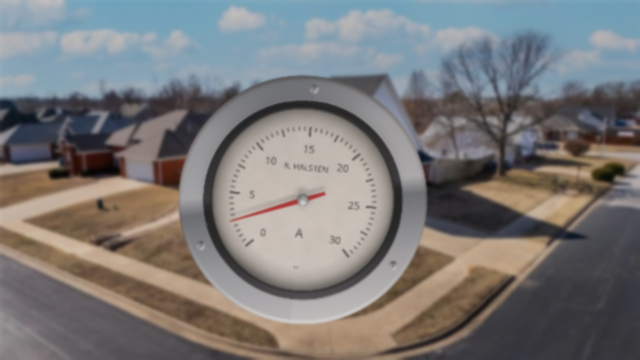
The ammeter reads A 2.5
